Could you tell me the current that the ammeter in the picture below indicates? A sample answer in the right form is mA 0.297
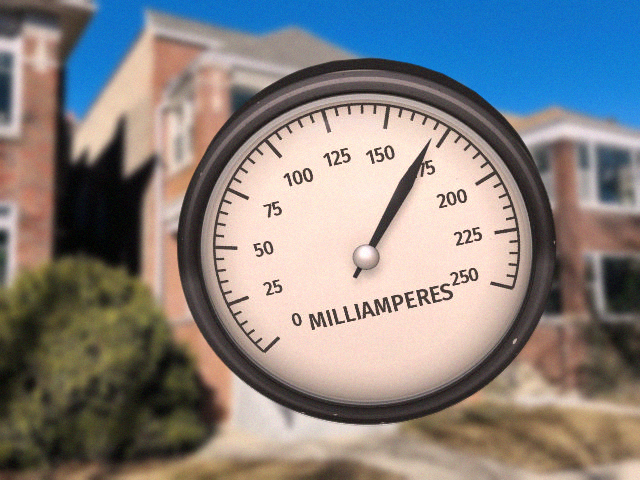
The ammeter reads mA 170
